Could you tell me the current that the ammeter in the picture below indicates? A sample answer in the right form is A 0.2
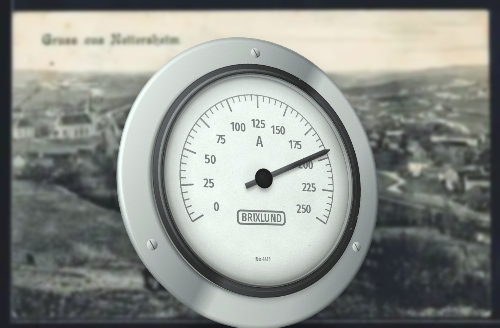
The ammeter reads A 195
